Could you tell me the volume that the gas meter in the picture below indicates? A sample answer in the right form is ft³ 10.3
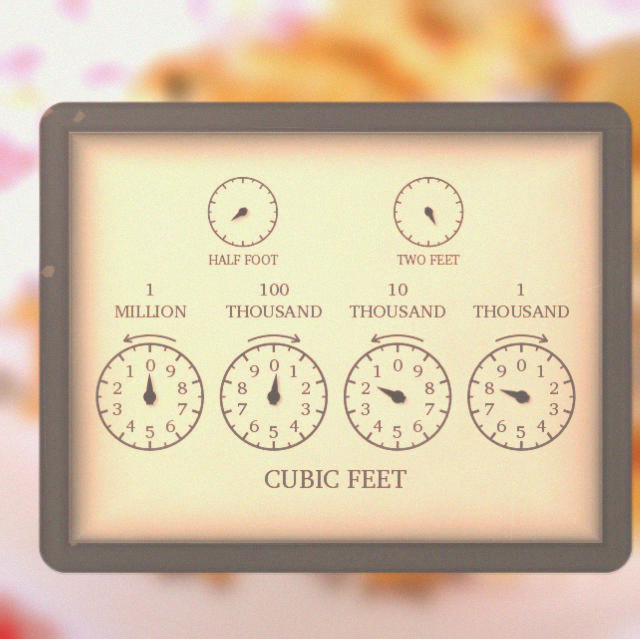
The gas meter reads ft³ 1800
